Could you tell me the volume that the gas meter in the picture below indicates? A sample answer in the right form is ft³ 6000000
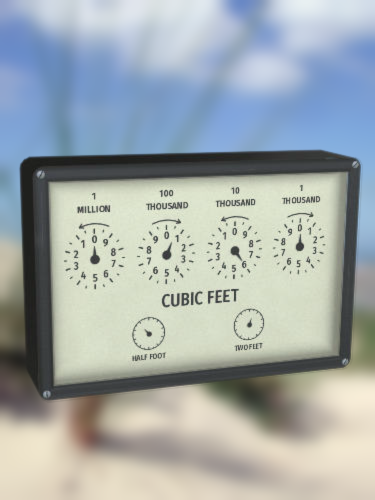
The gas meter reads ft³ 6000
